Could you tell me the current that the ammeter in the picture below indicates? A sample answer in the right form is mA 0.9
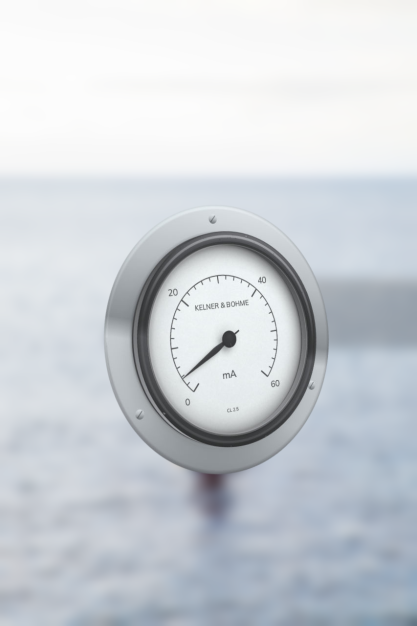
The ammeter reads mA 4
